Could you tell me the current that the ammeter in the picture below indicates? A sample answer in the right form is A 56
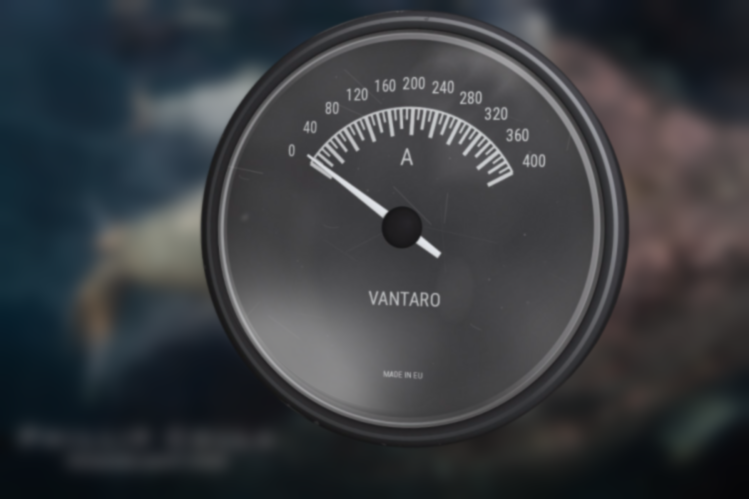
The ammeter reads A 10
